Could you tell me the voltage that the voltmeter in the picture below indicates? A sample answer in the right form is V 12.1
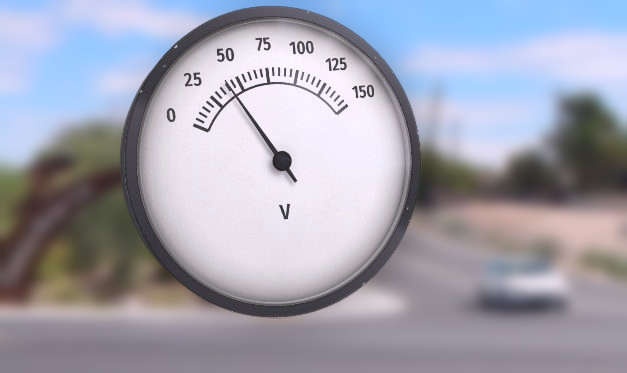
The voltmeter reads V 40
